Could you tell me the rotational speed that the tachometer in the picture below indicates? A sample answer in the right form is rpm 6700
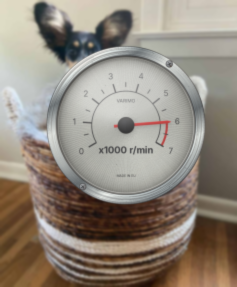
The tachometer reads rpm 6000
